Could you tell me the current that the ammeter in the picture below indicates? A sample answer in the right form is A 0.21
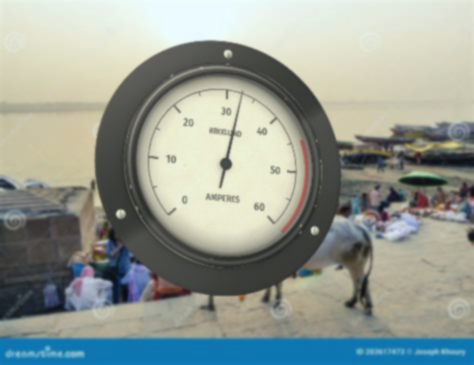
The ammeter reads A 32.5
